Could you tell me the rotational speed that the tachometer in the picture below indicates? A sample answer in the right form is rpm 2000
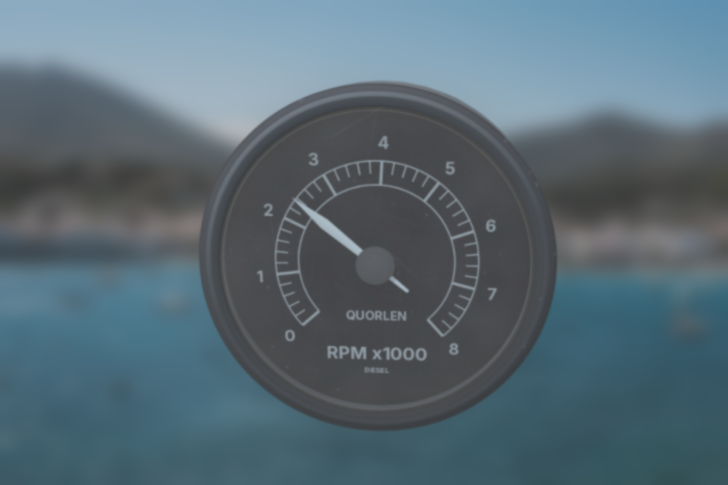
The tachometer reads rpm 2400
